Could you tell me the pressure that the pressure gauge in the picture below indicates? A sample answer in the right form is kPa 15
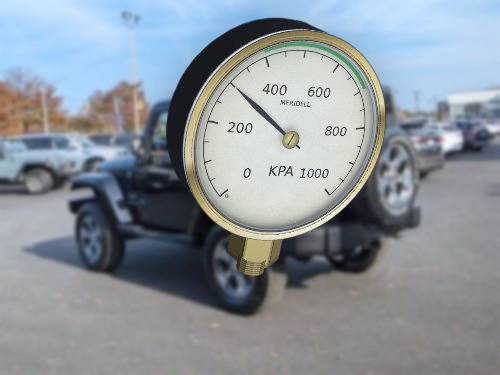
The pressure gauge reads kPa 300
